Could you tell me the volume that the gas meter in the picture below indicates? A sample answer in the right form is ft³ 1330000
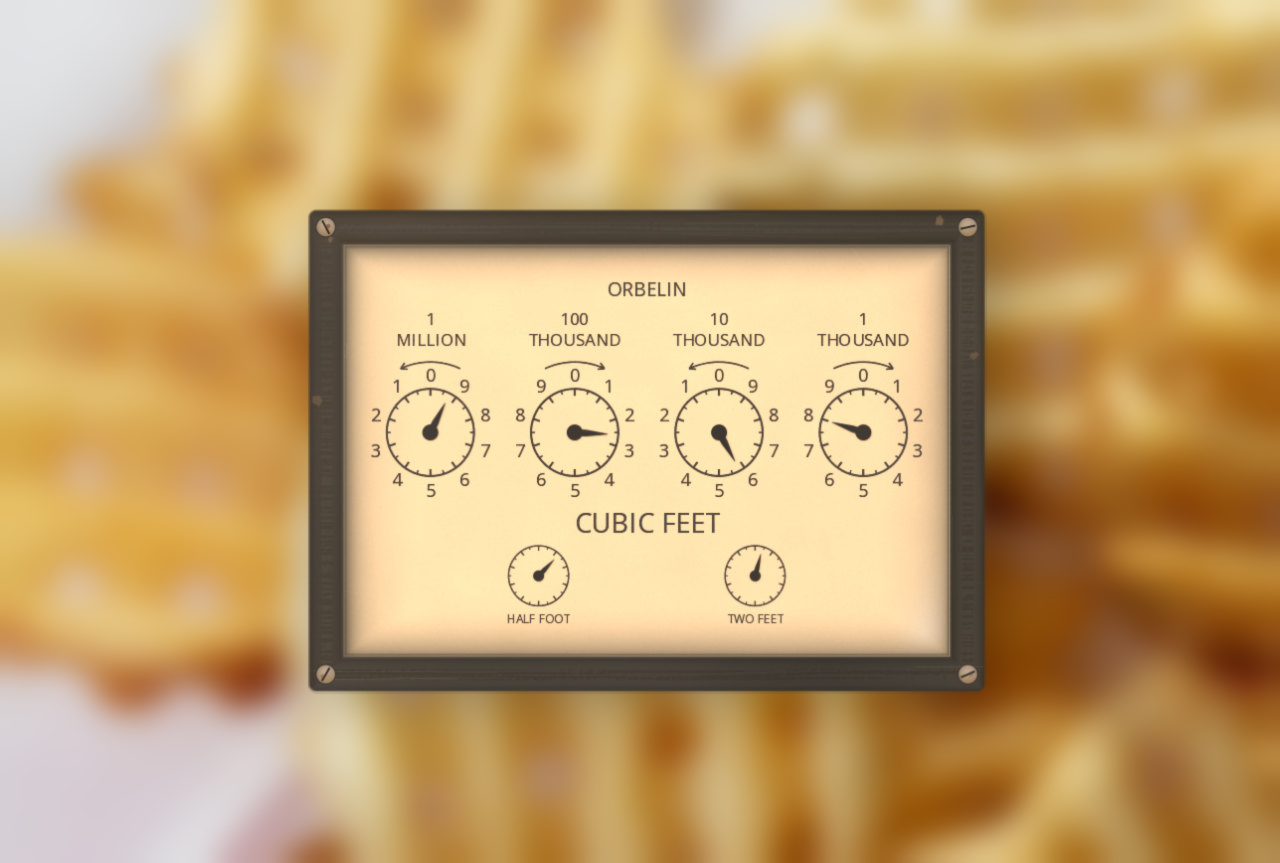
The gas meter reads ft³ 925800
